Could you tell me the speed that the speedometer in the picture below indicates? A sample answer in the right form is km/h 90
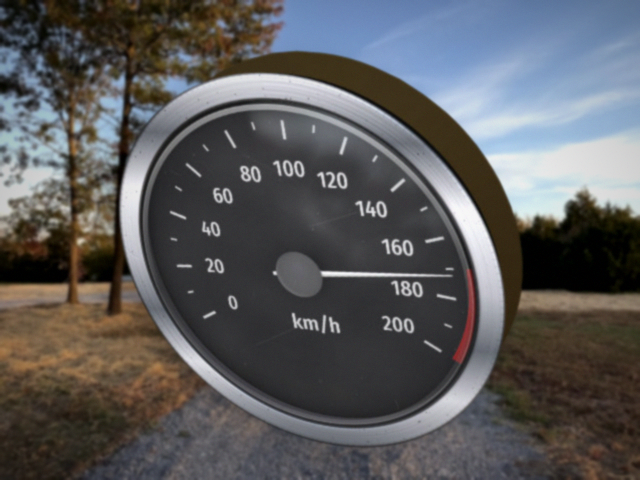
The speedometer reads km/h 170
